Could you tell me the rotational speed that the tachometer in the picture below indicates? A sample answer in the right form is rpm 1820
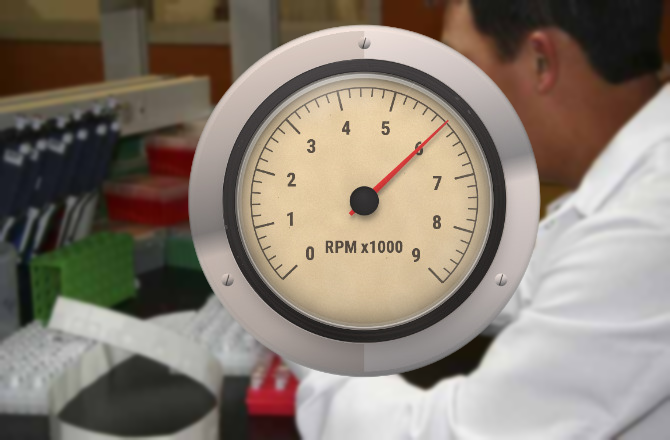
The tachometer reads rpm 6000
